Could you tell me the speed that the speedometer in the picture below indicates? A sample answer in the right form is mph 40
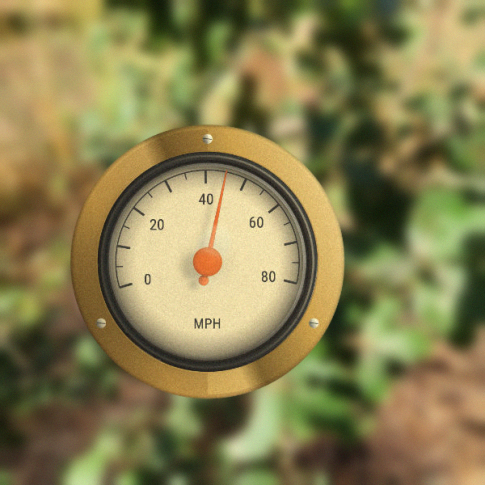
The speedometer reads mph 45
